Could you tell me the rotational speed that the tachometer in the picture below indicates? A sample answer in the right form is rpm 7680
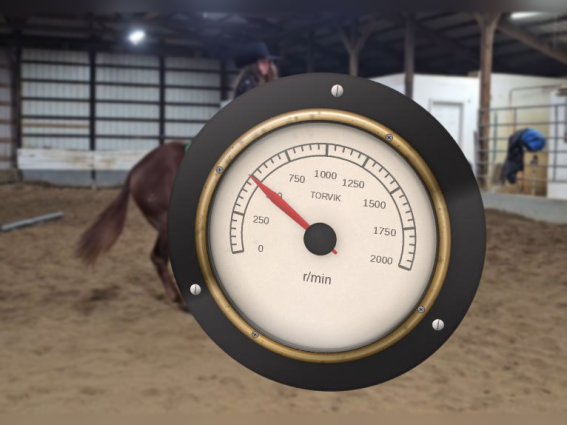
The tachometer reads rpm 500
